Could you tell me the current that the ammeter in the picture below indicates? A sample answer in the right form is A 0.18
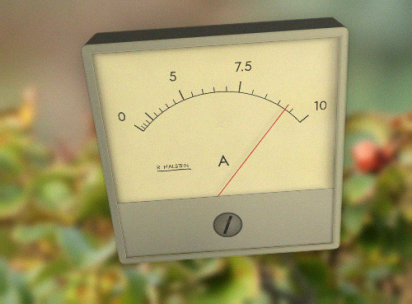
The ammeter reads A 9.25
